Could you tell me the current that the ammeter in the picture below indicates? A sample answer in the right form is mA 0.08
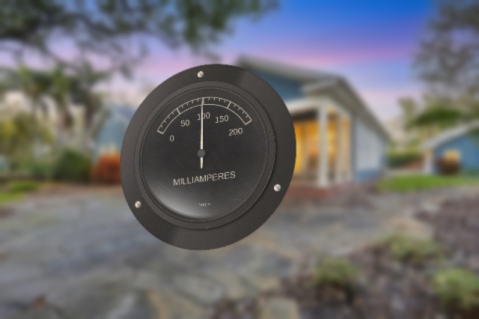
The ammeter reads mA 100
